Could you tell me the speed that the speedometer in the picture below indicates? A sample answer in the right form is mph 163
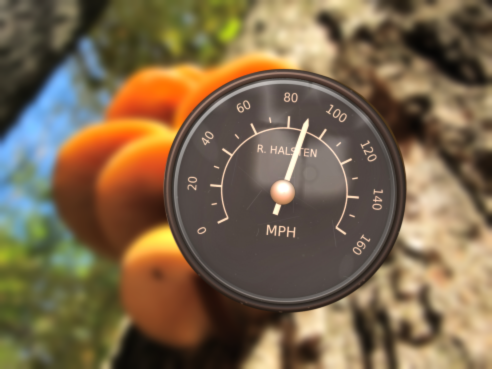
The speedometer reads mph 90
